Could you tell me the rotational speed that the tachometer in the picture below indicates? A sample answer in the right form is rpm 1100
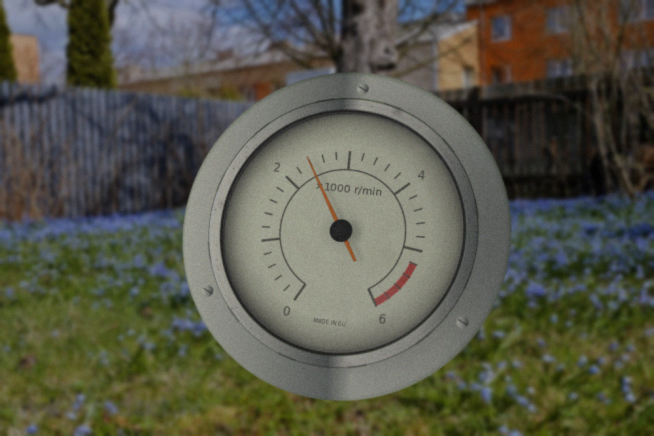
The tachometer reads rpm 2400
